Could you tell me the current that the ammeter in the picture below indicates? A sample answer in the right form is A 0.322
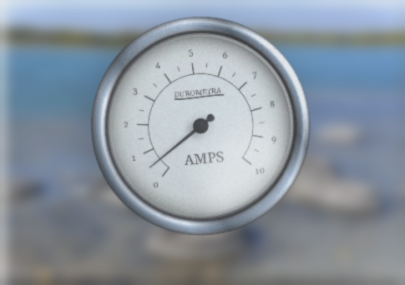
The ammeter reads A 0.5
